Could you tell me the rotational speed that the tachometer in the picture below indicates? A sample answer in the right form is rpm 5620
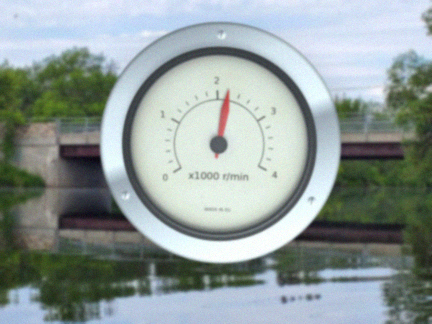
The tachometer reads rpm 2200
